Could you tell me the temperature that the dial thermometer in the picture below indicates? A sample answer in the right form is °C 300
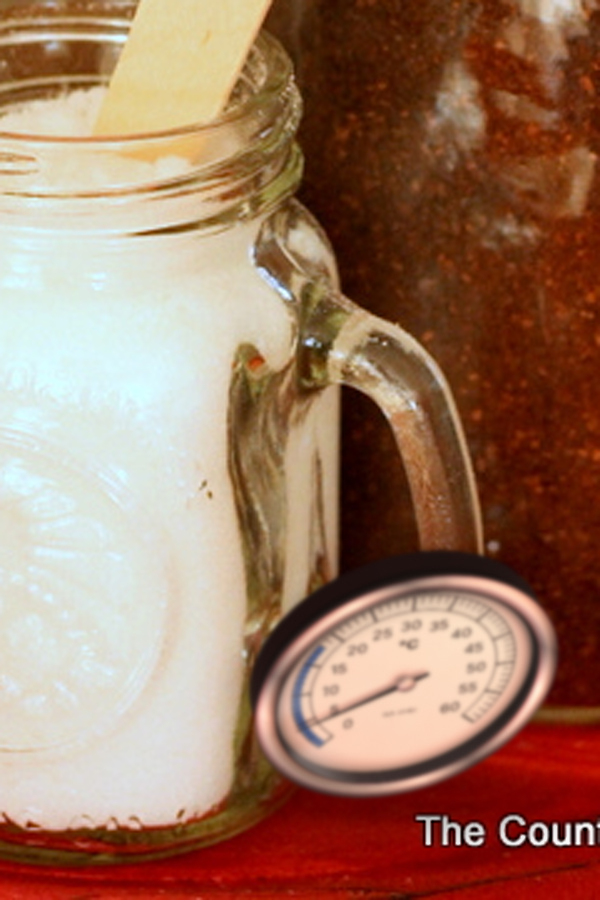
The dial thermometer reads °C 5
